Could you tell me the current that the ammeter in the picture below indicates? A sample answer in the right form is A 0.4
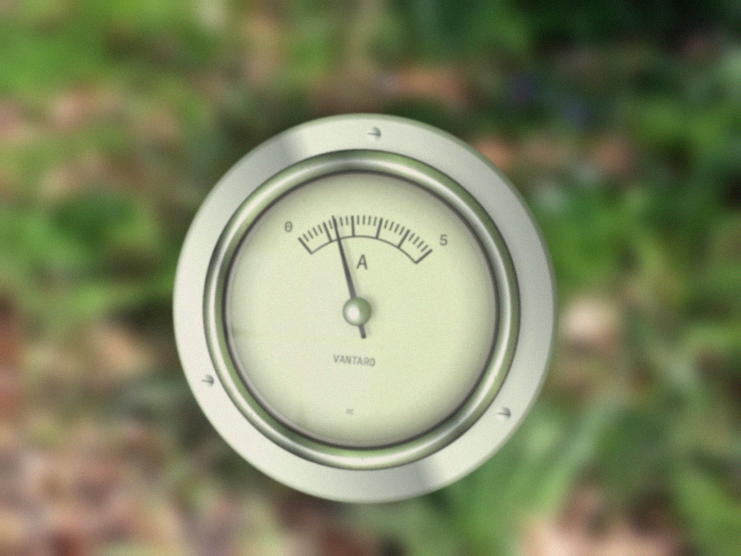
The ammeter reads A 1.4
